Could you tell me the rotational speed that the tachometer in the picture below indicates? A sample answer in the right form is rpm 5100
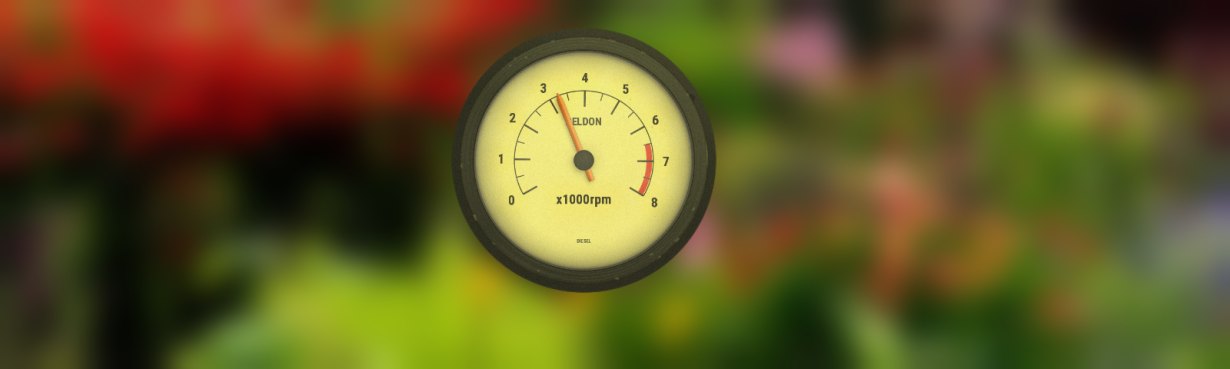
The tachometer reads rpm 3250
